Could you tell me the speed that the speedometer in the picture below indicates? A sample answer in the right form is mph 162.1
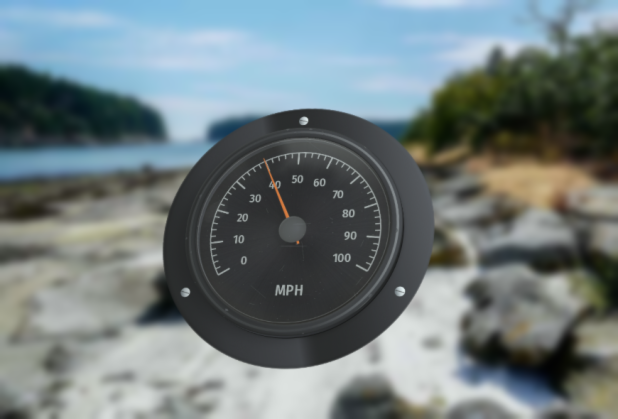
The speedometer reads mph 40
